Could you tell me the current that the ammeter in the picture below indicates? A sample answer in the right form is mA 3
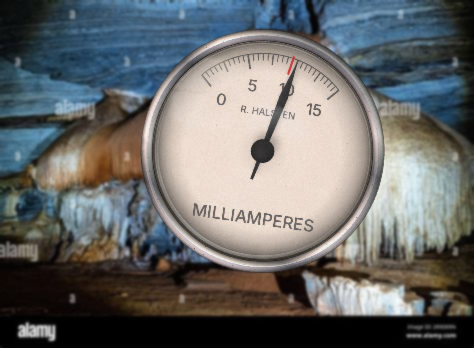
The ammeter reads mA 10
